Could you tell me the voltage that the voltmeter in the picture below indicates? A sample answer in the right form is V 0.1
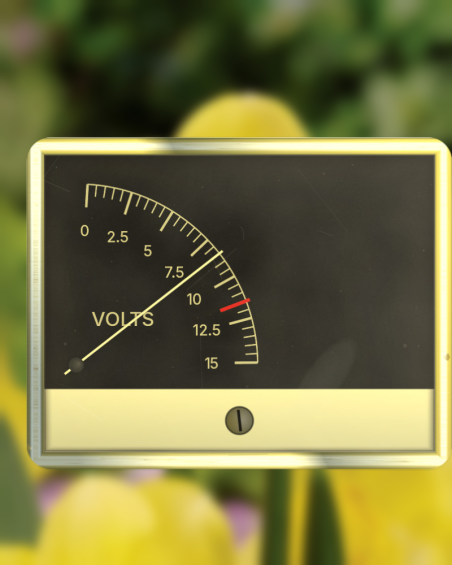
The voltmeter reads V 8.5
